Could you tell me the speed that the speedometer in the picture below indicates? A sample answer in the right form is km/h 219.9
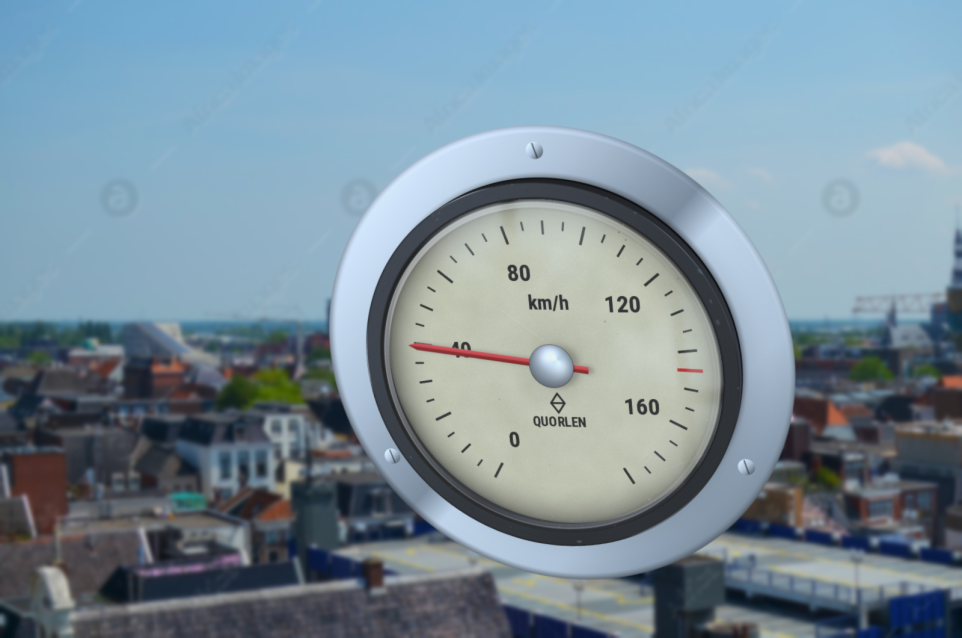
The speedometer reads km/h 40
